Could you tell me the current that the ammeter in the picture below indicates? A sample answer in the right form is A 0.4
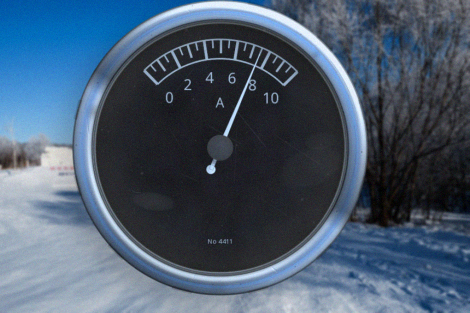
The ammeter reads A 7.5
